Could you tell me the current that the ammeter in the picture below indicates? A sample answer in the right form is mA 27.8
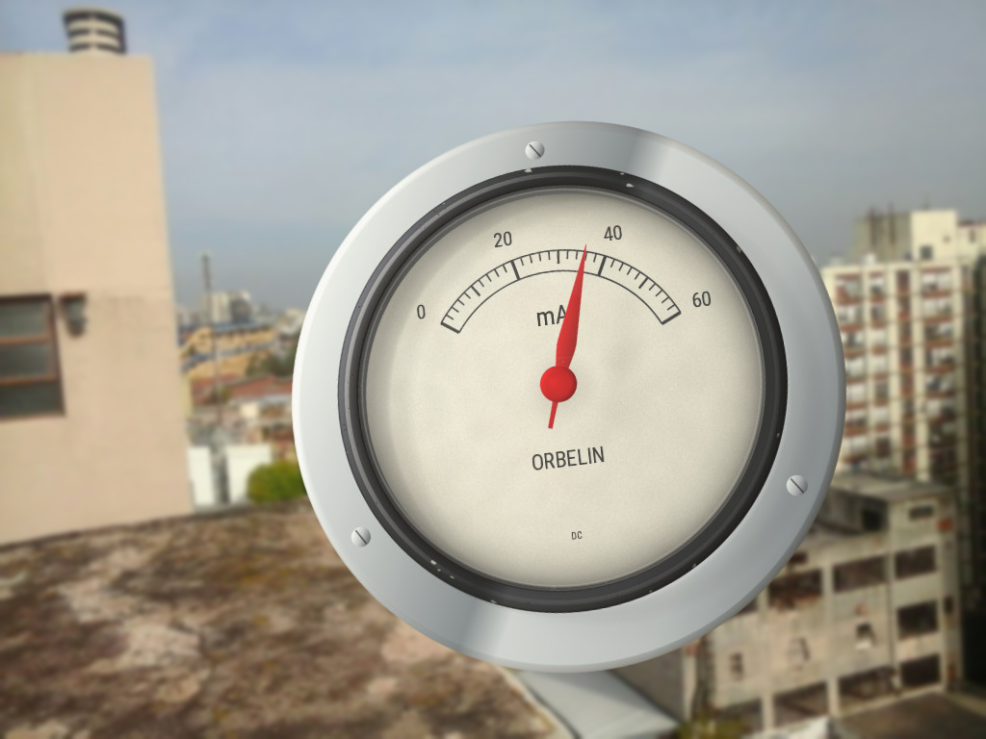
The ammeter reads mA 36
